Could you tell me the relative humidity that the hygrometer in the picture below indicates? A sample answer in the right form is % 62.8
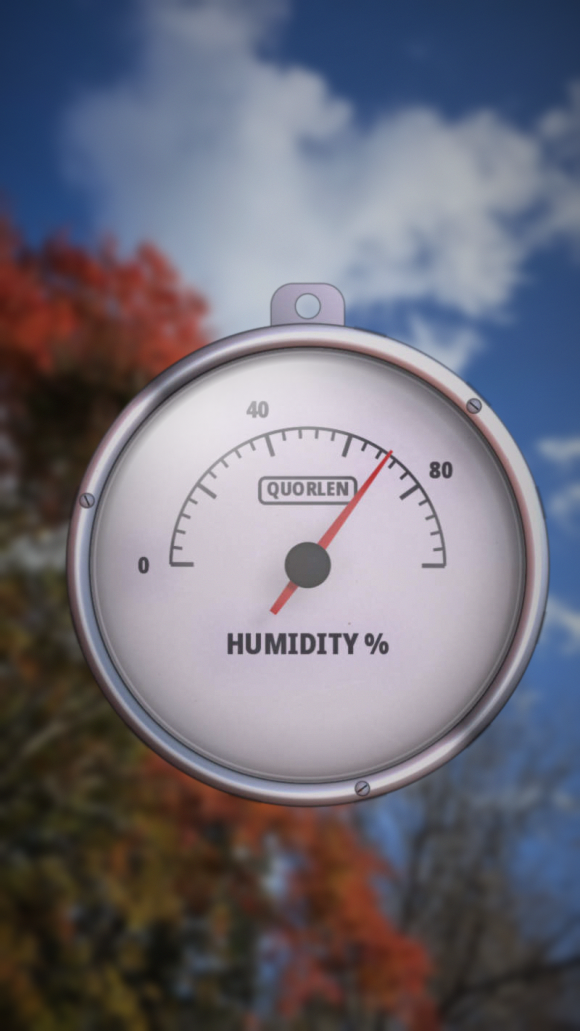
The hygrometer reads % 70
